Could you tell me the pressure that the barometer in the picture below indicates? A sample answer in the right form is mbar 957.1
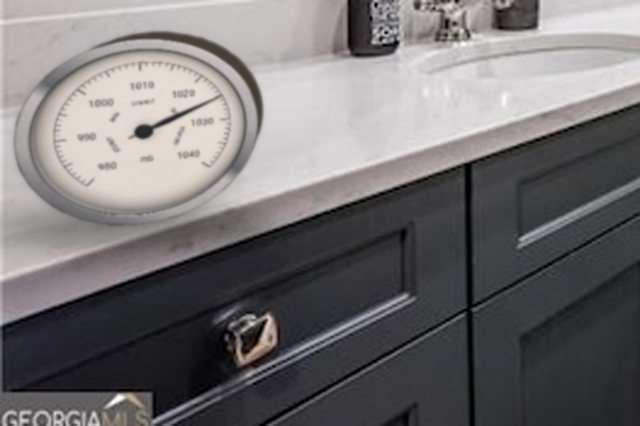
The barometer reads mbar 1025
